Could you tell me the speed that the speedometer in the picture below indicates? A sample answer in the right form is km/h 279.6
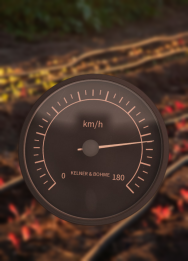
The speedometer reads km/h 145
